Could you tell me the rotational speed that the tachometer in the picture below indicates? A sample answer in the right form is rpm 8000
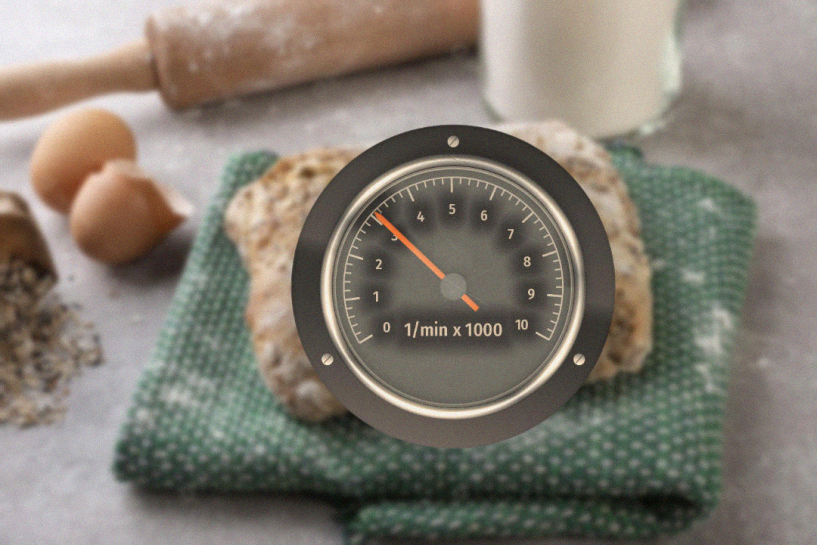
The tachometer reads rpm 3100
